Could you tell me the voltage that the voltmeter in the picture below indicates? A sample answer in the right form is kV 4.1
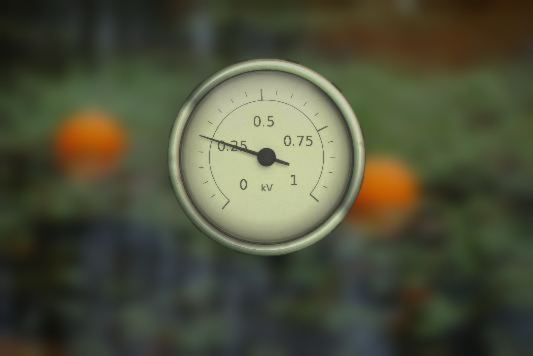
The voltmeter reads kV 0.25
